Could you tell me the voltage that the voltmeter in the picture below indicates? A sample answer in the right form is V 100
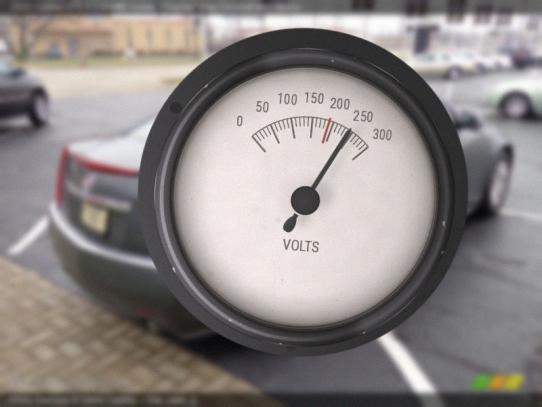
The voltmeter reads V 240
